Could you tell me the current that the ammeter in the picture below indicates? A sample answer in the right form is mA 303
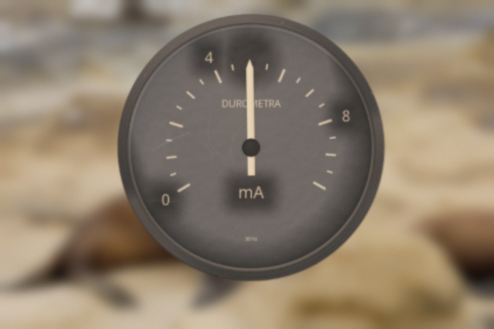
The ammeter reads mA 5
